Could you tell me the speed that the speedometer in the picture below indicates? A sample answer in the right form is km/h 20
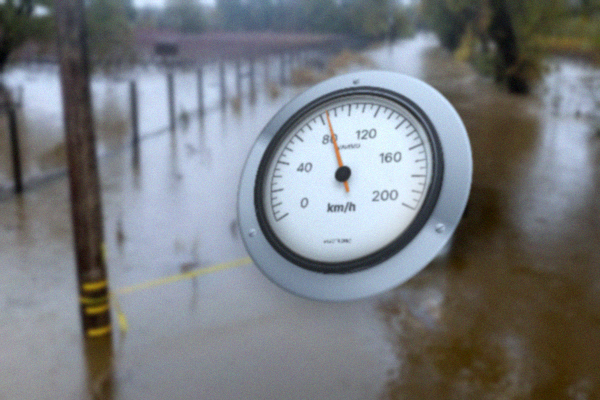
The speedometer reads km/h 85
